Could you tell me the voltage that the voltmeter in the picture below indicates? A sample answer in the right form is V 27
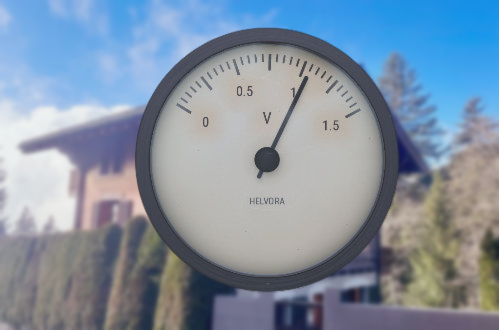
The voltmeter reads V 1.05
